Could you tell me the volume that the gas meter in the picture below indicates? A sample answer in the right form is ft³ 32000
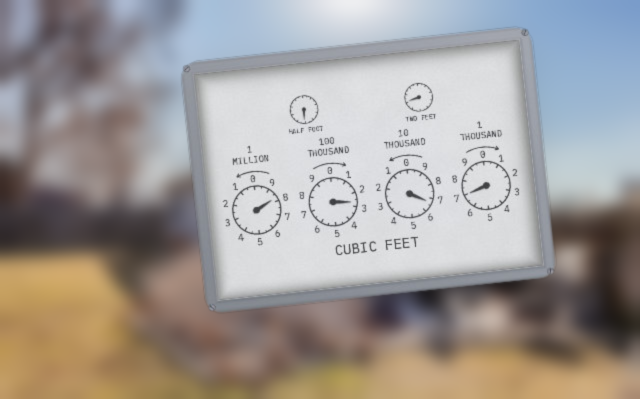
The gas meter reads ft³ 826700
